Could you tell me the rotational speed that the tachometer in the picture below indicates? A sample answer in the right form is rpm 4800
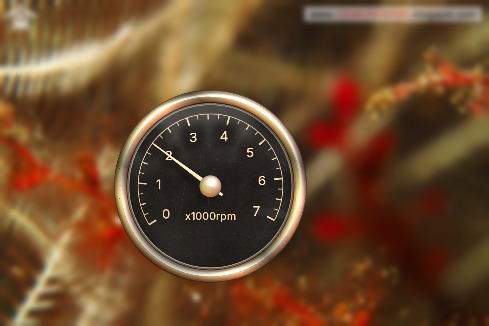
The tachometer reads rpm 2000
